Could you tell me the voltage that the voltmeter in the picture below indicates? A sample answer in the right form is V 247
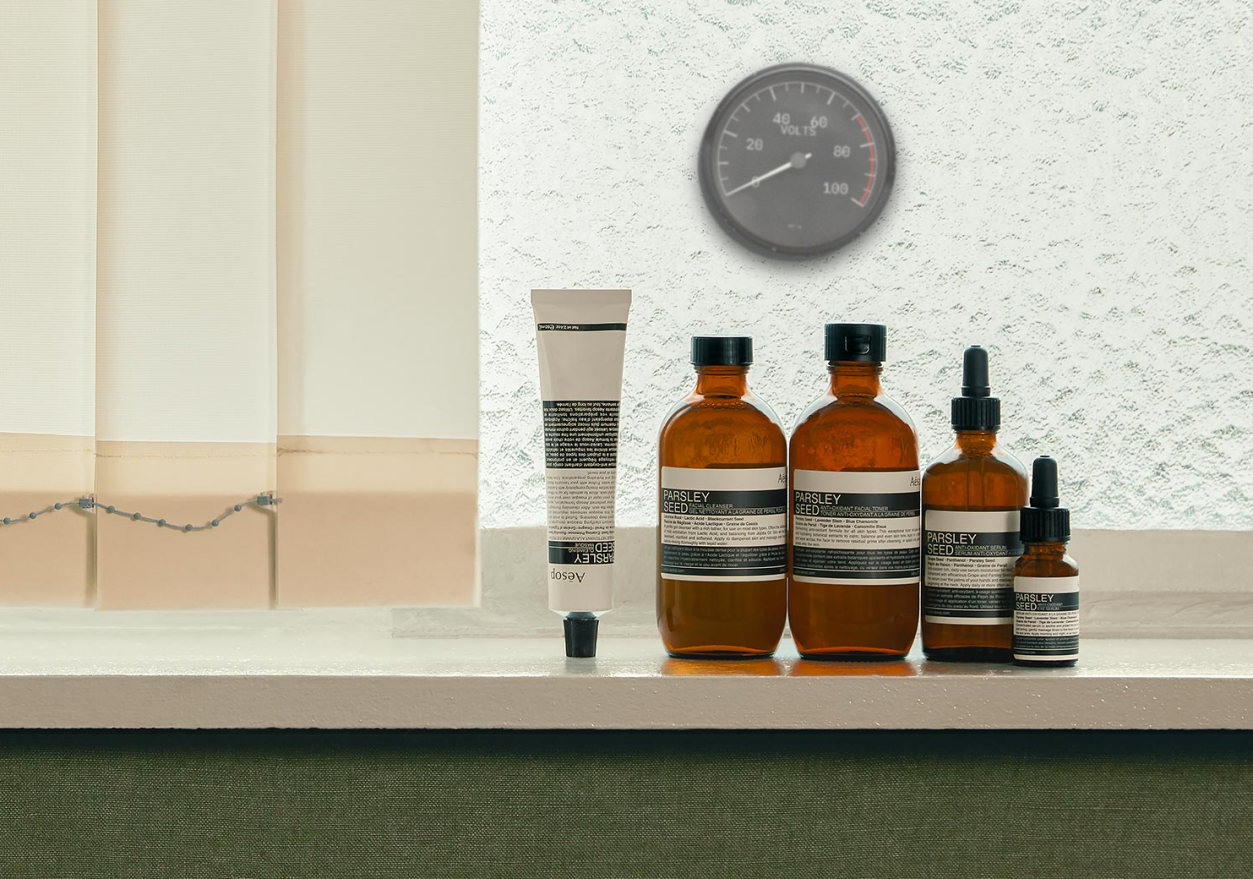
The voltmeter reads V 0
